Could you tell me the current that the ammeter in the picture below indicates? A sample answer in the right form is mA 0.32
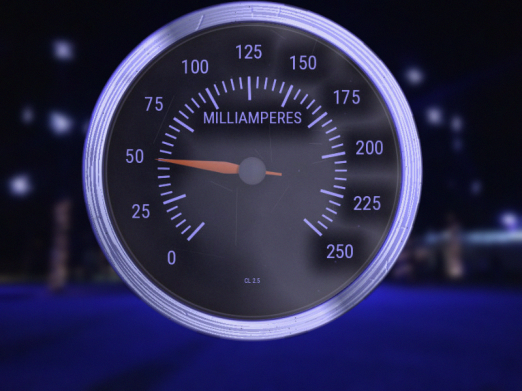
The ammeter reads mA 50
